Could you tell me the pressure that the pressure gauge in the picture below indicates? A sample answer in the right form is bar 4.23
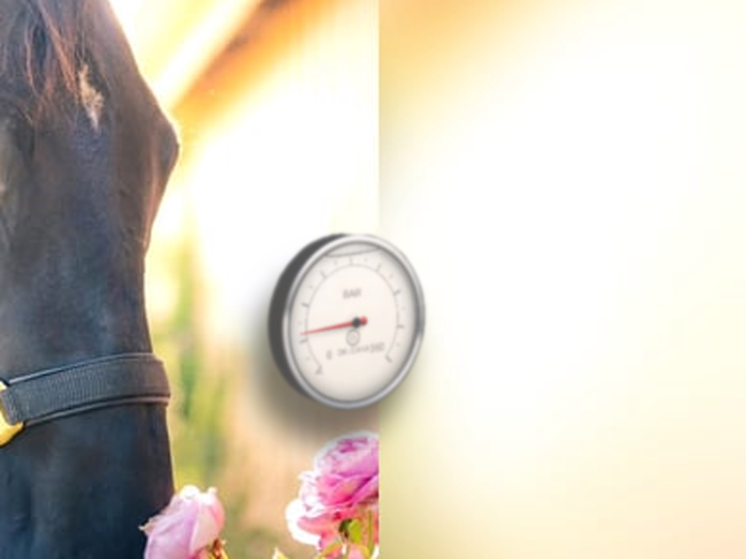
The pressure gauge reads bar 25
